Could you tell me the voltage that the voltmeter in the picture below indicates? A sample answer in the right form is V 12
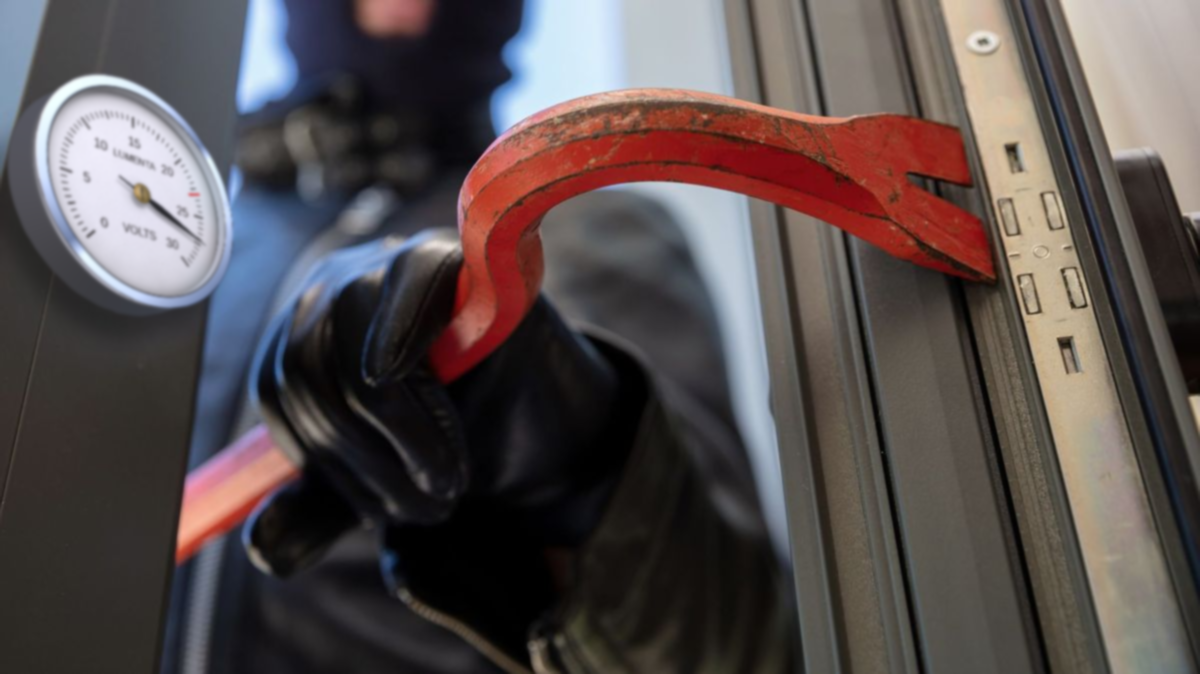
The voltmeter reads V 27.5
